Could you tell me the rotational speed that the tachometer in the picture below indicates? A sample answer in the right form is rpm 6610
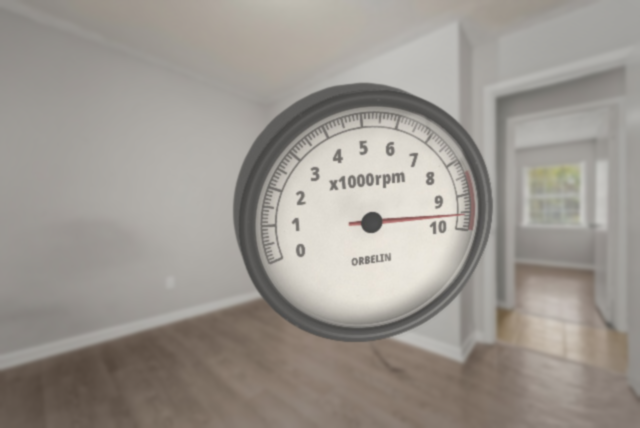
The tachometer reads rpm 9500
